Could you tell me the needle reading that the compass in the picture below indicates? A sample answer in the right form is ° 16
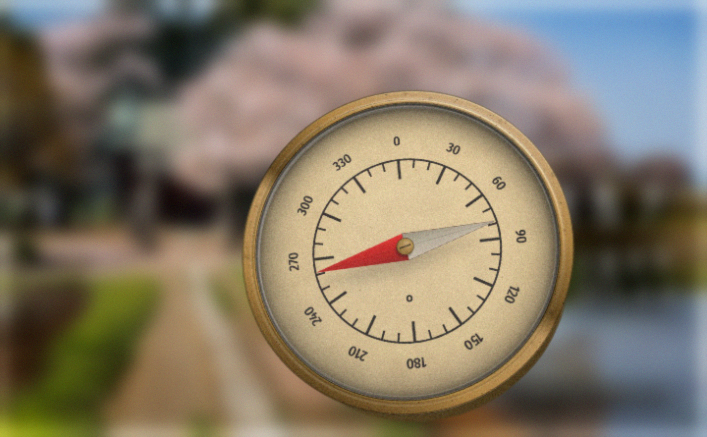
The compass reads ° 260
